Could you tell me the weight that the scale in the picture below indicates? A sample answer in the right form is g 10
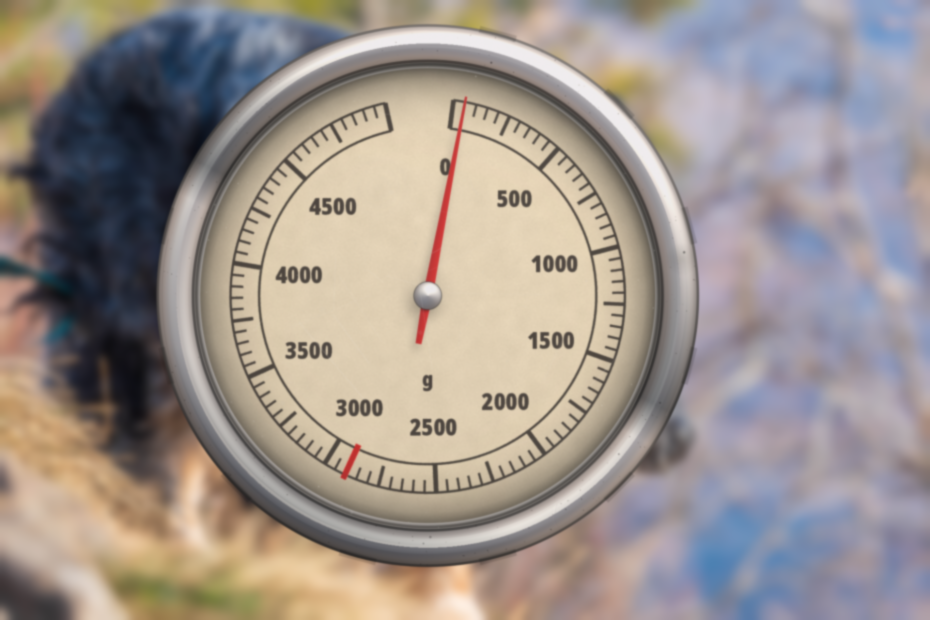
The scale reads g 50
